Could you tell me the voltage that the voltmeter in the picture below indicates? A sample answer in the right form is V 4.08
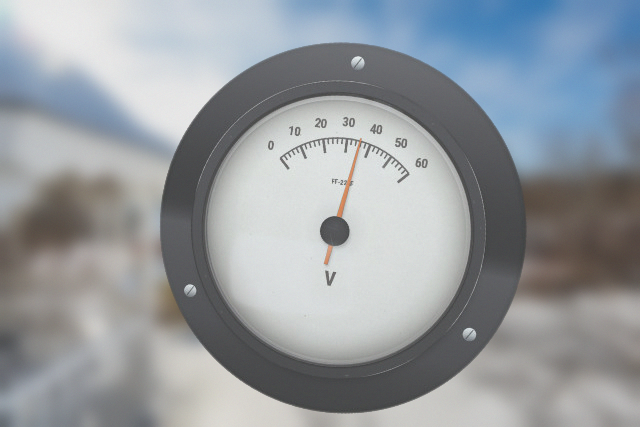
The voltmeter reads V 36
